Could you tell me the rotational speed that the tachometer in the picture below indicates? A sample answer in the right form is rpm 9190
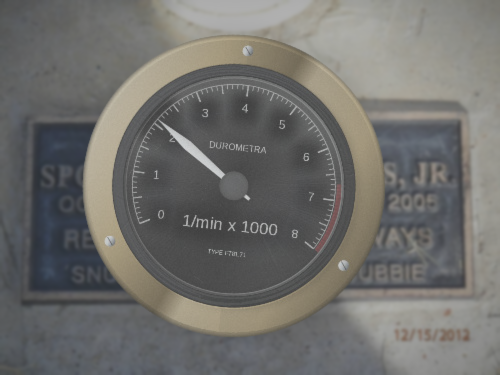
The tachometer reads rpm 2100
